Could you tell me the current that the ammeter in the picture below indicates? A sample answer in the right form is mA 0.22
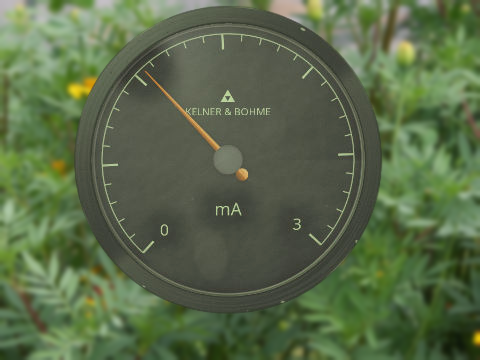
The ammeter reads mA 1.05
